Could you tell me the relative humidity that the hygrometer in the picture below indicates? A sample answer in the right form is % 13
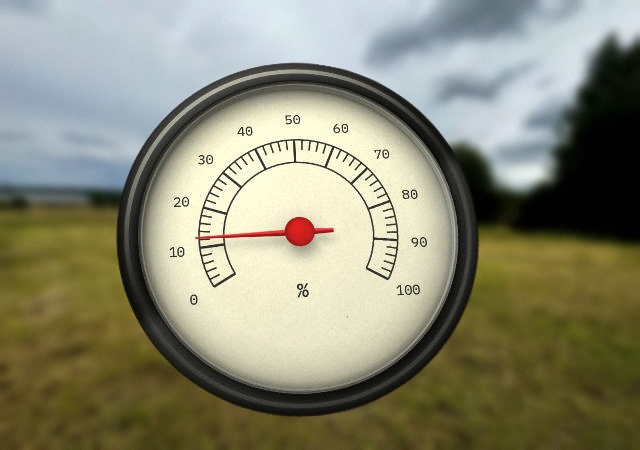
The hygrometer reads % 12
